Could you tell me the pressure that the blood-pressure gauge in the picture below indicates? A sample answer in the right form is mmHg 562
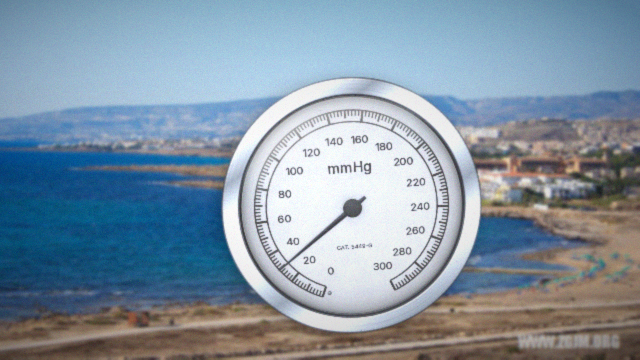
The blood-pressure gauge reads mmHg 30
